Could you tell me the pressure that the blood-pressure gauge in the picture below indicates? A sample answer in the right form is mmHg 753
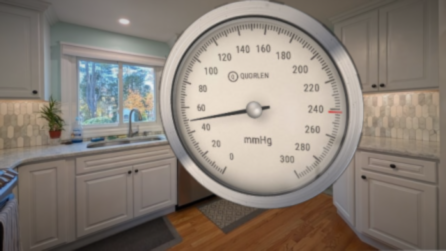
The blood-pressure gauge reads mmHg 50
